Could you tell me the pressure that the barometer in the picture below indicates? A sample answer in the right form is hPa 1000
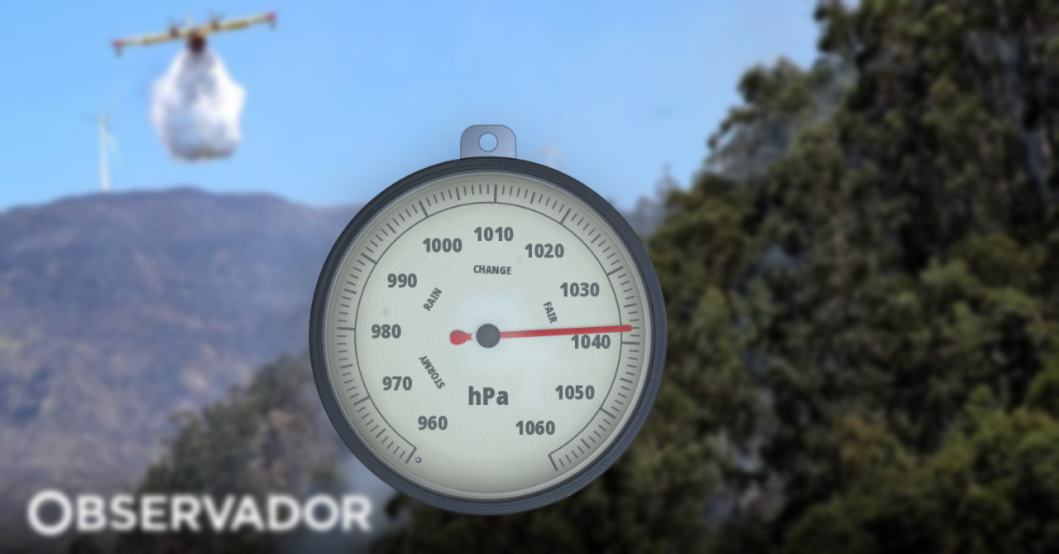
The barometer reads hPa 1038
